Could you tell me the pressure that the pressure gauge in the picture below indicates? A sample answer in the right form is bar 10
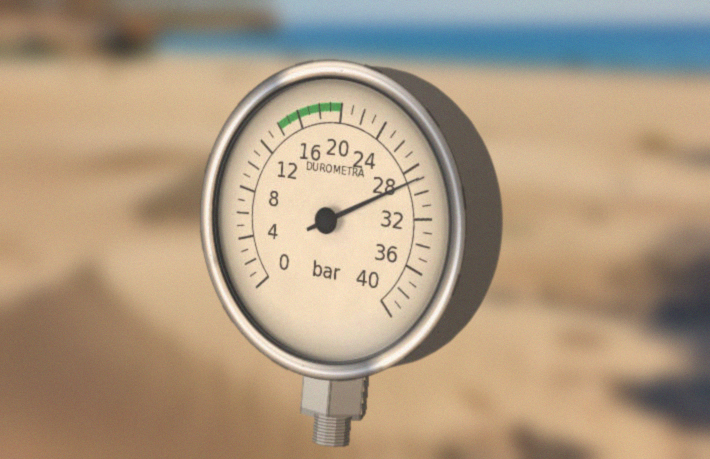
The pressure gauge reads bar 29
